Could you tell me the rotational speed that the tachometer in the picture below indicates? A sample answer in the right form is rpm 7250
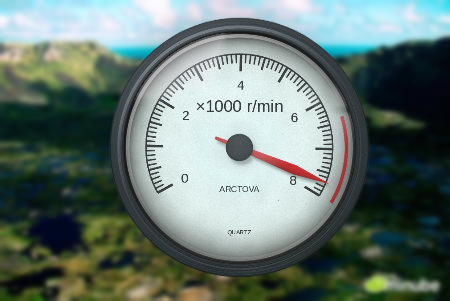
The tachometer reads rpm 7700
